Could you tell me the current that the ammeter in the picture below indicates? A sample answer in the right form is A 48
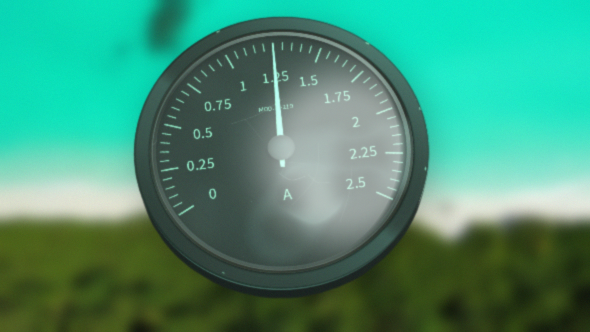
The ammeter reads A 1.25
